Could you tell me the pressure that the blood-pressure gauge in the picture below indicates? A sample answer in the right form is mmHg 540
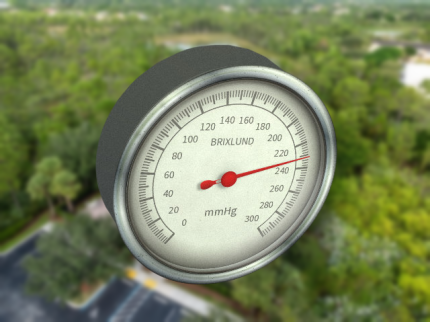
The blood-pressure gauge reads mmHg 230
